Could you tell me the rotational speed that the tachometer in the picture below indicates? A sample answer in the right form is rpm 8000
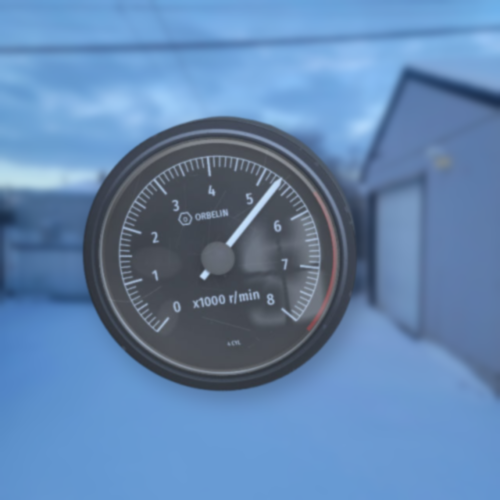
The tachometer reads rpm 5300
